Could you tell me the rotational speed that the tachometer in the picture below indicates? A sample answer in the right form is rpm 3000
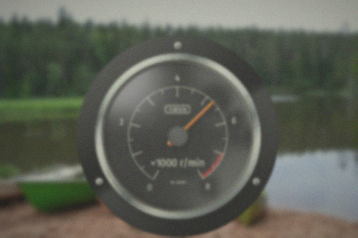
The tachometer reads rpm 5250
